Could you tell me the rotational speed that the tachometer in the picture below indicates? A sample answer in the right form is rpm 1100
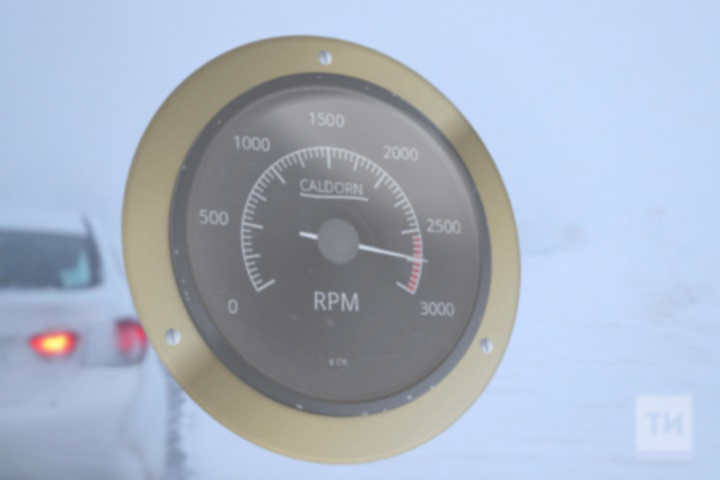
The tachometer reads rpm 2750
